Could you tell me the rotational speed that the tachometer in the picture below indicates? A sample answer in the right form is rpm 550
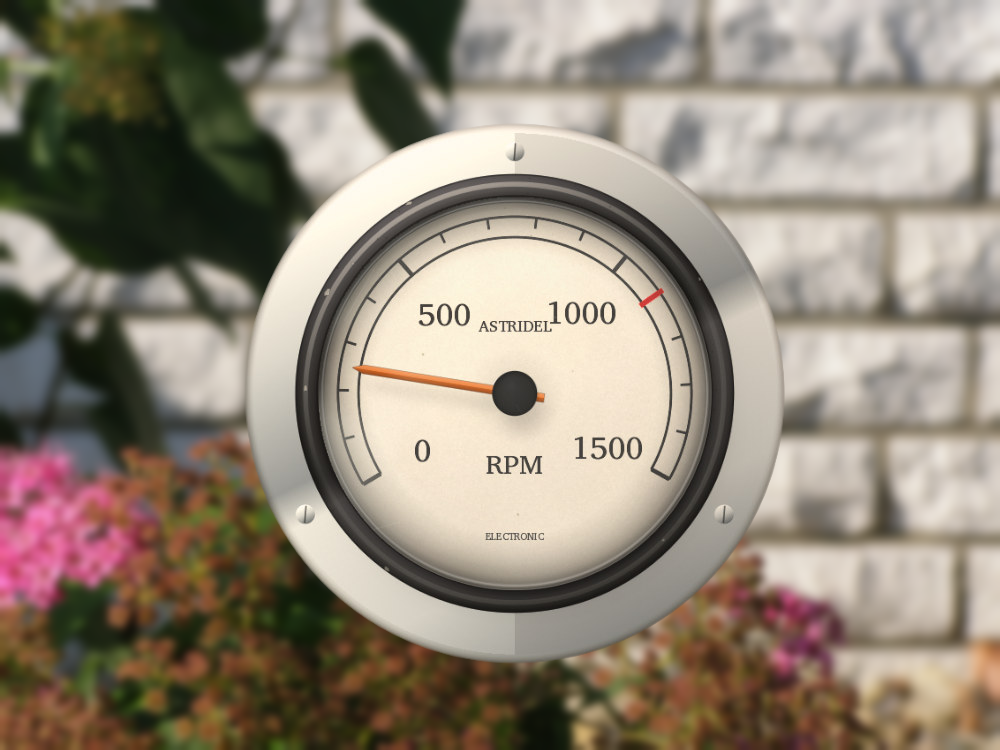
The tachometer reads rpm 250
